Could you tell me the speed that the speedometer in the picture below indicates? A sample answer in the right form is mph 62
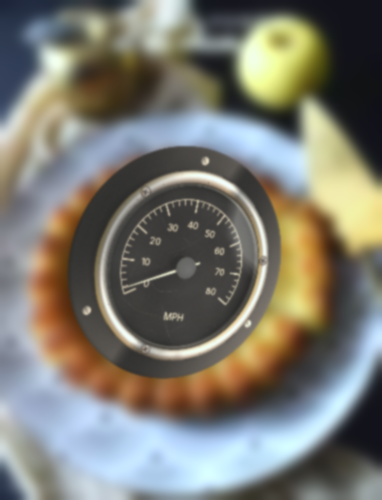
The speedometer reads mph 2
